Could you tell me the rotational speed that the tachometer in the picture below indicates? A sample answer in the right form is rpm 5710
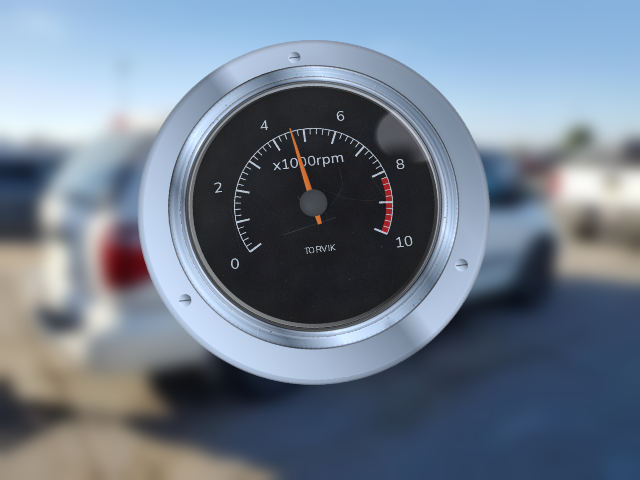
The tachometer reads rpm 4600
